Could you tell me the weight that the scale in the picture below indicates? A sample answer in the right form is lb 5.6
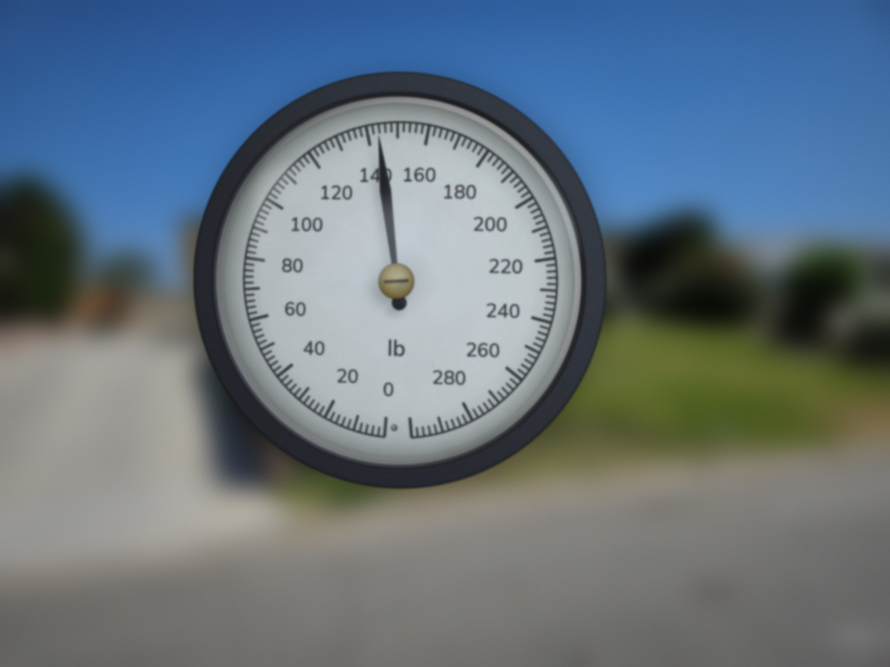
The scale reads lb 144
